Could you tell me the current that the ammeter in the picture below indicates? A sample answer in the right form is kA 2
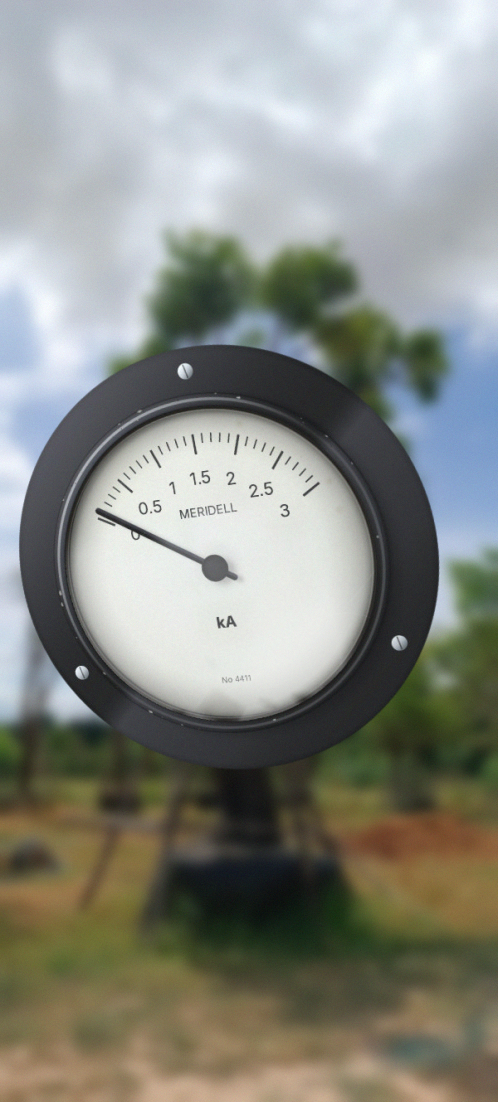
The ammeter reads kA 0.1
